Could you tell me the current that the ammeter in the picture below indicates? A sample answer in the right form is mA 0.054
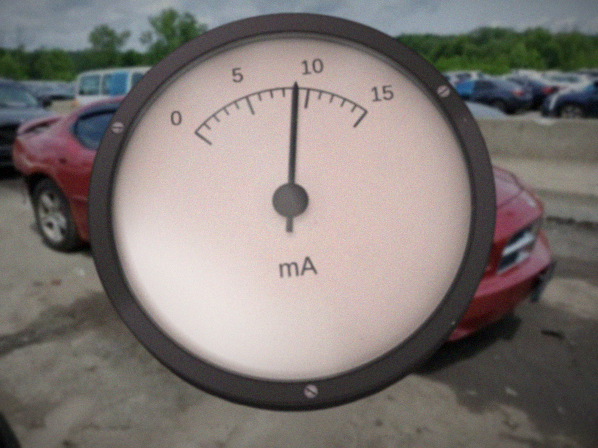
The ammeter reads mA 9
